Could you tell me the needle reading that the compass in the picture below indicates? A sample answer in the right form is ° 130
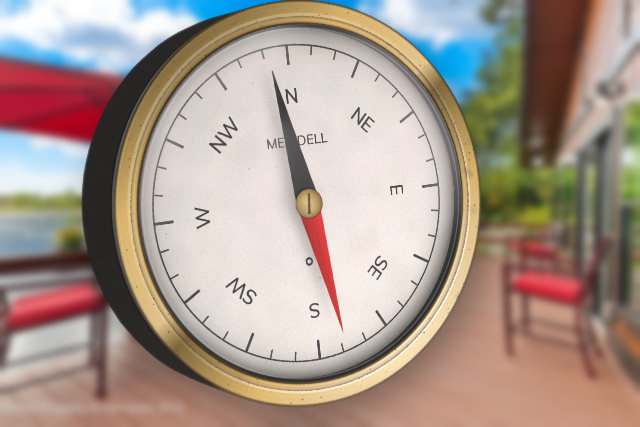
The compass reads ° 170
